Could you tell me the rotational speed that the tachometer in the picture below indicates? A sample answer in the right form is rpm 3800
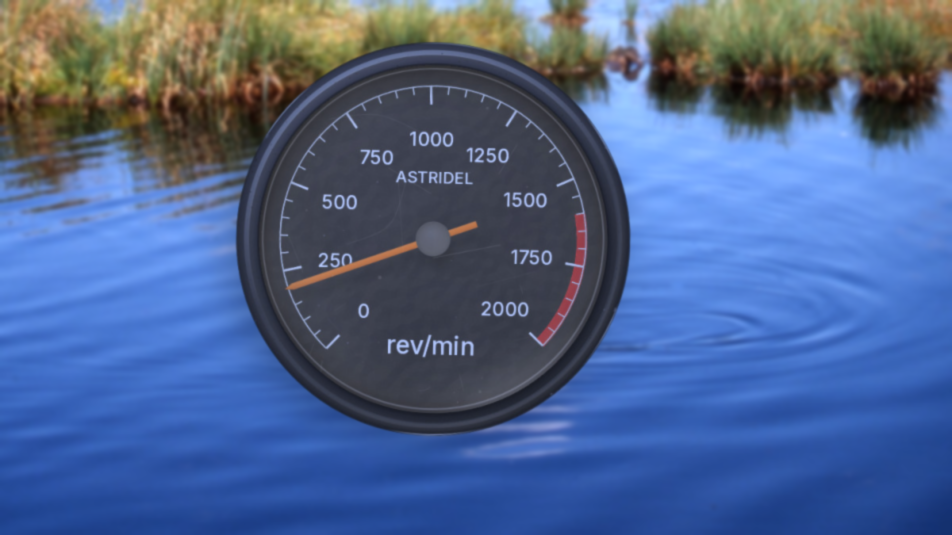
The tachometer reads rpm 200
